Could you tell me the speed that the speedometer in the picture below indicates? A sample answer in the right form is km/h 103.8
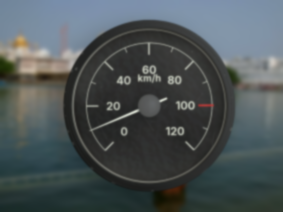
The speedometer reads km/h 10
